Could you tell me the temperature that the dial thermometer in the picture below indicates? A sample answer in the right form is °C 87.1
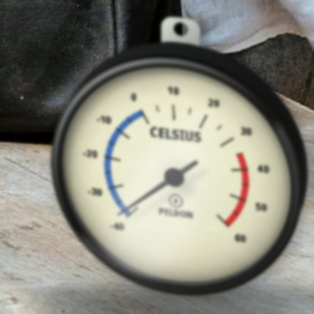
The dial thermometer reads °C -37.5
